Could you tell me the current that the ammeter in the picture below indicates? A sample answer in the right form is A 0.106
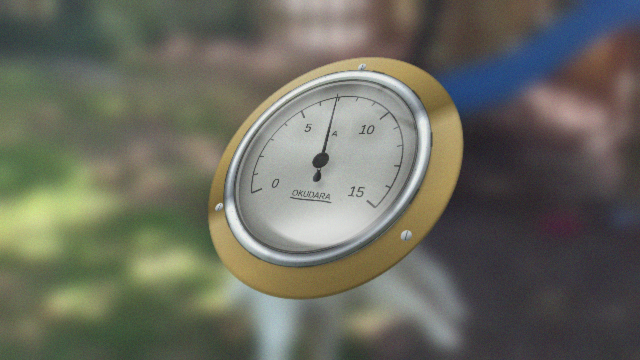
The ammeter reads A 7
